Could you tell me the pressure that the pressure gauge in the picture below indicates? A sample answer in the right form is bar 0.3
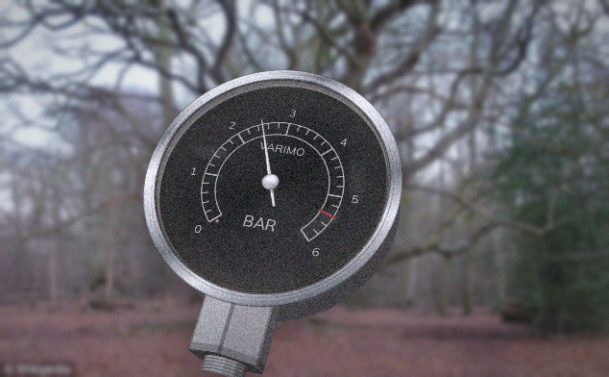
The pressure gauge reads bar 2.5
